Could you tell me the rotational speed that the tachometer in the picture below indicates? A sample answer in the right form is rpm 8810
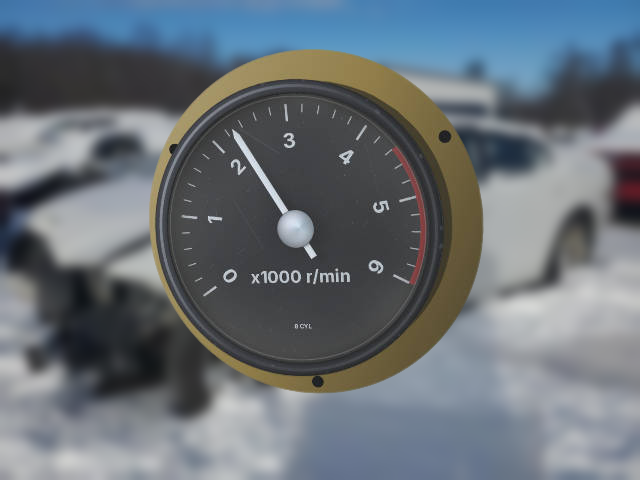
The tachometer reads rpm 2300
